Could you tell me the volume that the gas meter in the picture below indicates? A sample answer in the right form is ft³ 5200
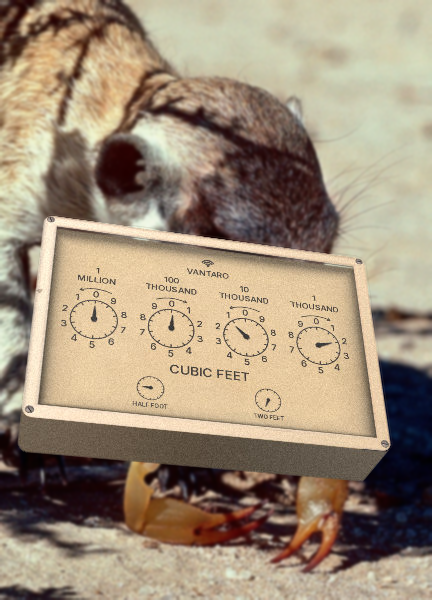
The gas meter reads ft³ 1200
